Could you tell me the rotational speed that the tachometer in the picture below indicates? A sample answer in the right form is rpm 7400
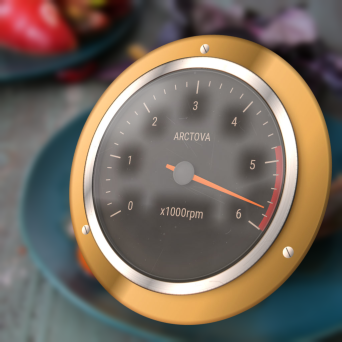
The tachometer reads rpm 5700
